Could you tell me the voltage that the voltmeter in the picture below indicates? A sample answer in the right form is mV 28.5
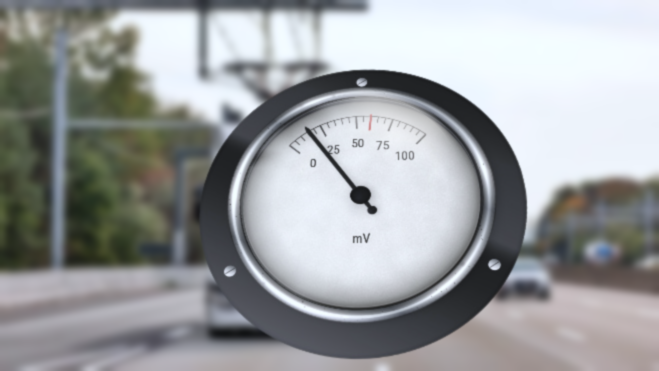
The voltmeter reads mV 15
